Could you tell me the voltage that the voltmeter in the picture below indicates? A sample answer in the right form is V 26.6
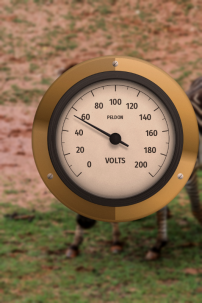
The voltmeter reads V 55
